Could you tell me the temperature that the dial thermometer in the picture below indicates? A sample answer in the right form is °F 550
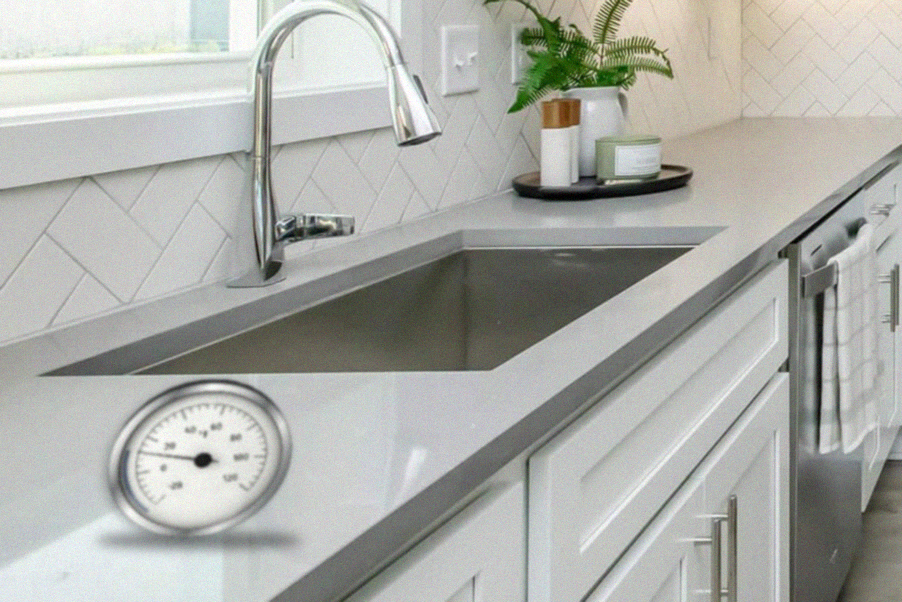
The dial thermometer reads °F 12
